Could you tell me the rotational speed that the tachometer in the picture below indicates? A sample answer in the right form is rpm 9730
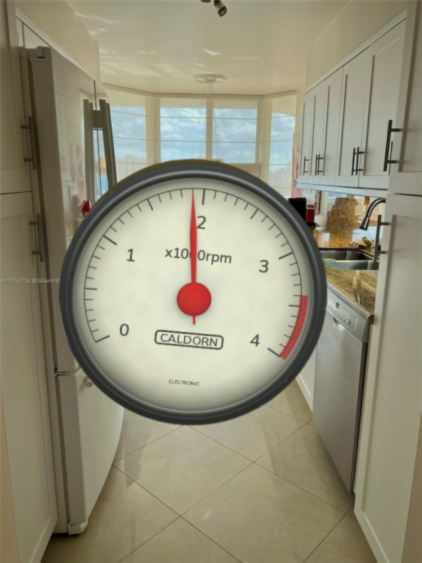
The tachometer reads rpm 1900
